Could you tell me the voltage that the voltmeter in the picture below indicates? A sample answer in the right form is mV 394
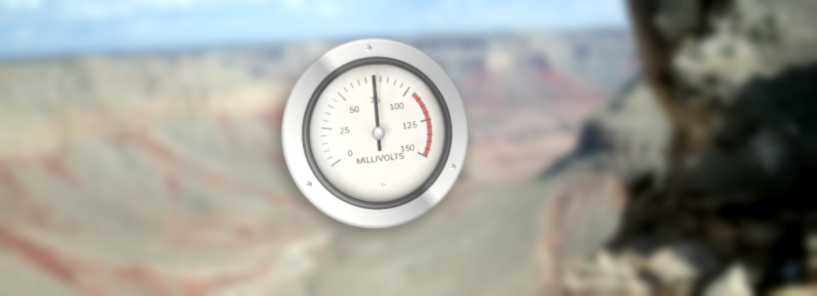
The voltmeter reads mV 75
